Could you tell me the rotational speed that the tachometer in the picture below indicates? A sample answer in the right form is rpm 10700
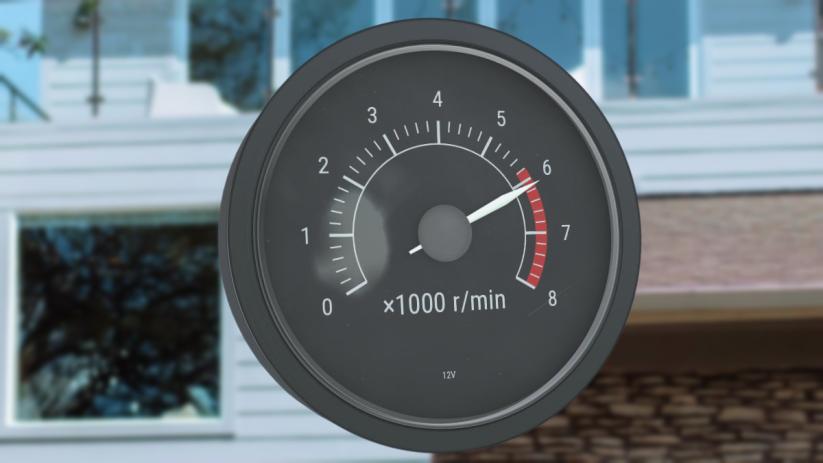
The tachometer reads rpm 6100
